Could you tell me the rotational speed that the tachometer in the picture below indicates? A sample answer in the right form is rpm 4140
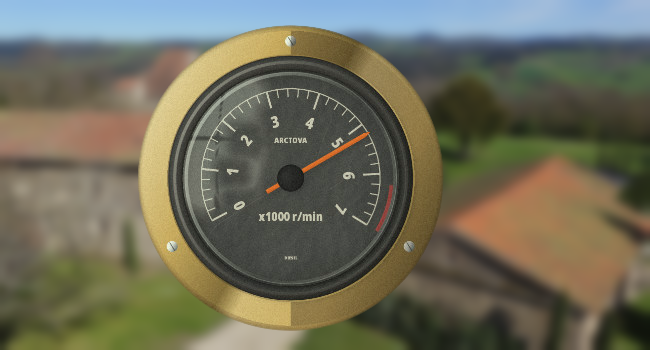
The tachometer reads rpm 5200
